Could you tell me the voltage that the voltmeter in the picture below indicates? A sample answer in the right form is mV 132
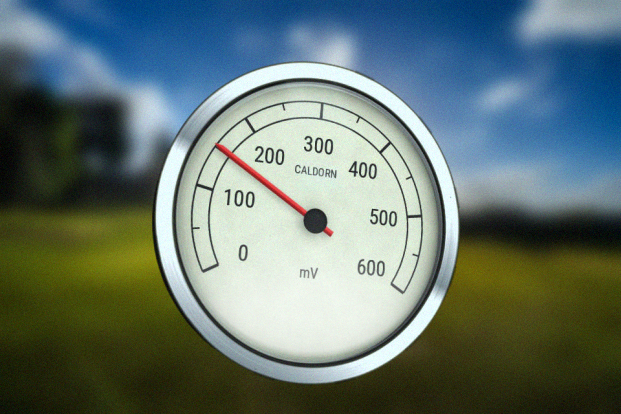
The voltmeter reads mV 150
